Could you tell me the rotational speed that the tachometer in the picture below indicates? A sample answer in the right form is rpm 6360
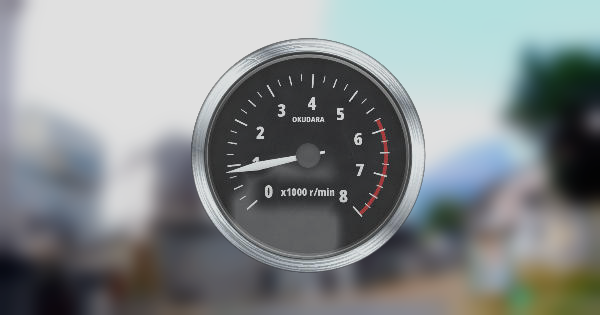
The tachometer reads rpm 875
